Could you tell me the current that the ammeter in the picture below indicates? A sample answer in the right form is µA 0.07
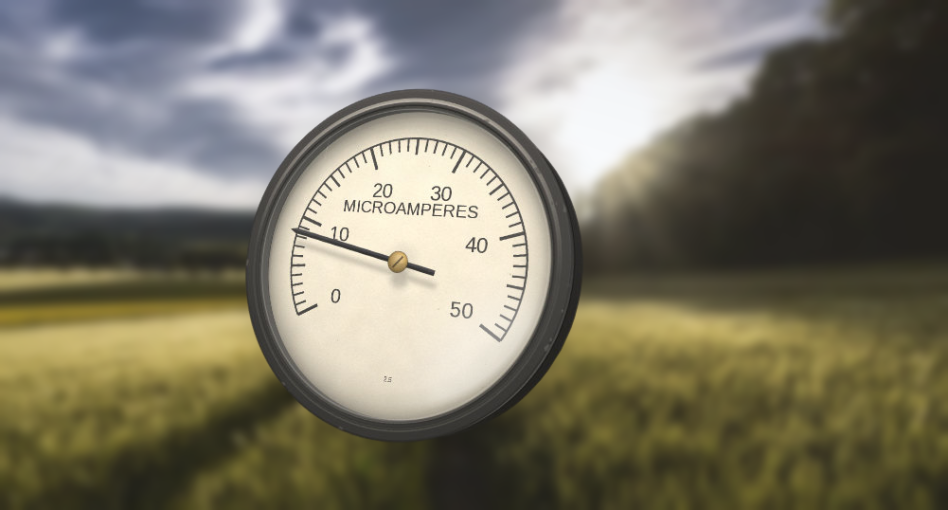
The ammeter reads µA 8.5
